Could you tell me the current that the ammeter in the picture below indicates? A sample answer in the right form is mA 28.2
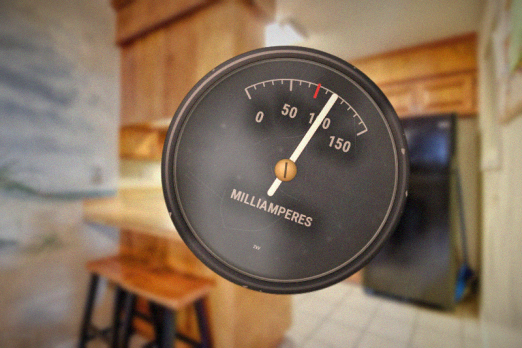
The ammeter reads mA 100
